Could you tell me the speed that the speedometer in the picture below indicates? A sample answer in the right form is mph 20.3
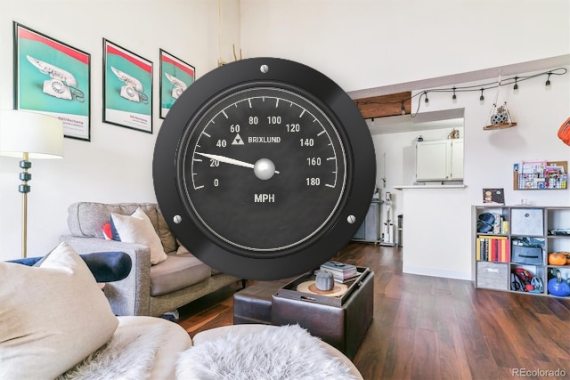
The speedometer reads mph 25
